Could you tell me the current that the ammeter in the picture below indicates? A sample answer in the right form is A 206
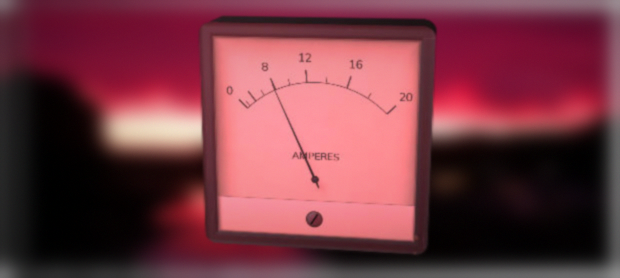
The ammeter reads A 8
